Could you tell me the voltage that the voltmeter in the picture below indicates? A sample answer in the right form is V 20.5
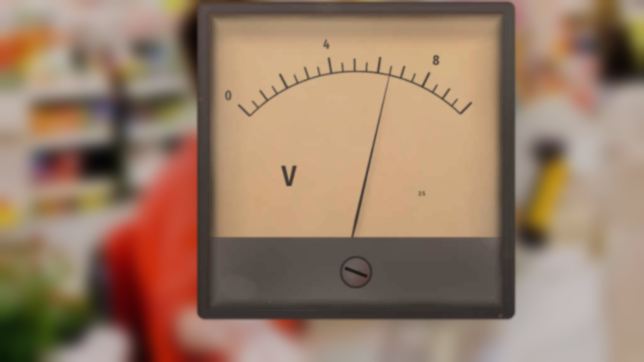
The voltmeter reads V 6.5
